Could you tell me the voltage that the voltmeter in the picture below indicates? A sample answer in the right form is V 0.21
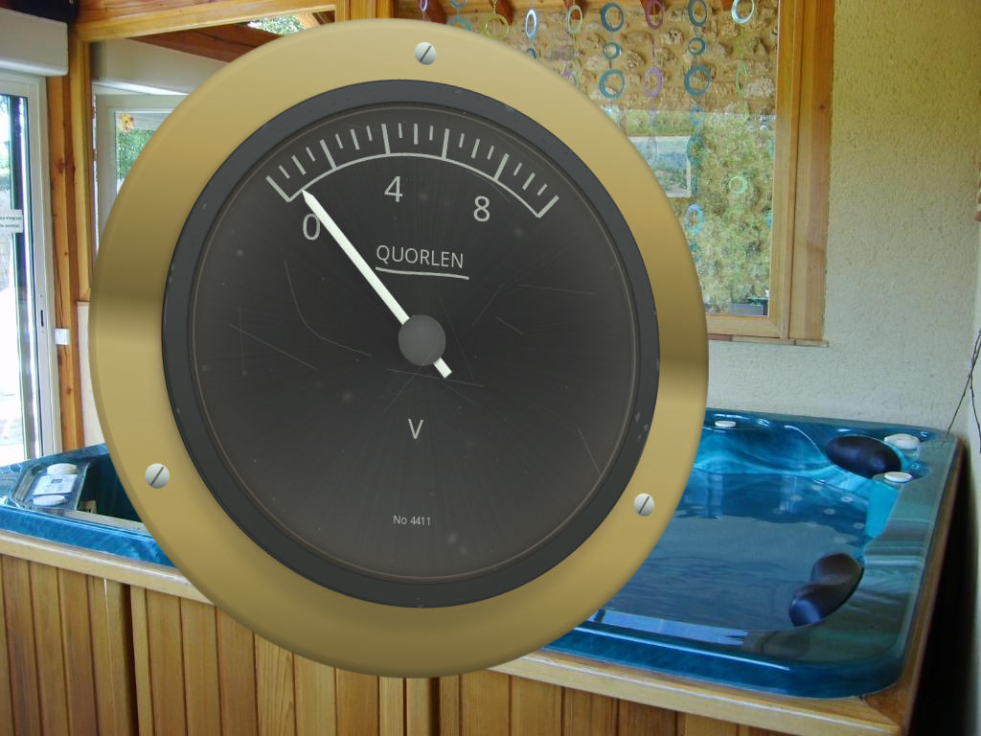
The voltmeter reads V 0.5
